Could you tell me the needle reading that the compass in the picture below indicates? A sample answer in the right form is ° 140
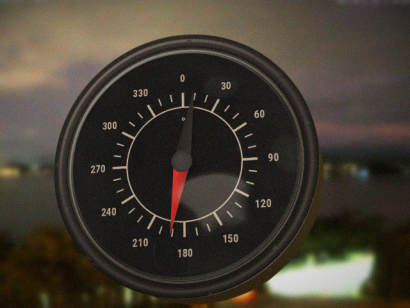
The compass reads ° 190
